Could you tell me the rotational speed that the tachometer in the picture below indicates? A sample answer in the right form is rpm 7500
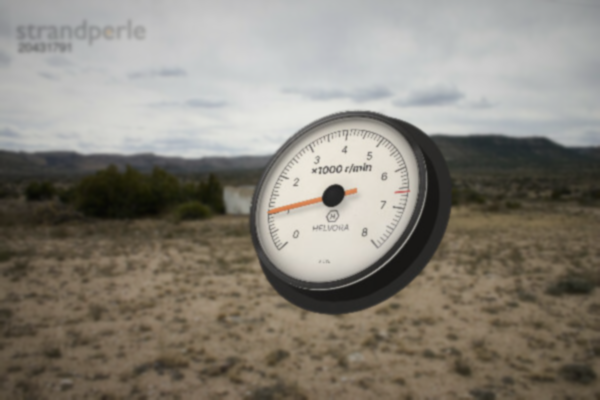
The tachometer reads rpm 1000
